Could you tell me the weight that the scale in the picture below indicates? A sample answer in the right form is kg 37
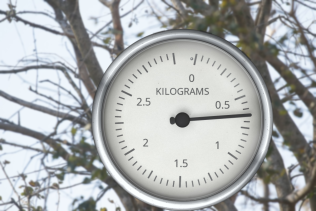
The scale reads kg 0.65
